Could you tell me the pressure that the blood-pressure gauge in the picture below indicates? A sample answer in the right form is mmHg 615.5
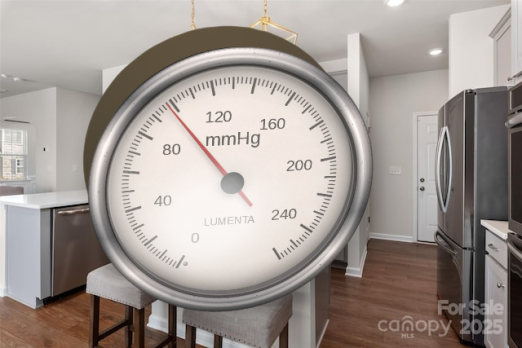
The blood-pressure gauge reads mmHg 98
